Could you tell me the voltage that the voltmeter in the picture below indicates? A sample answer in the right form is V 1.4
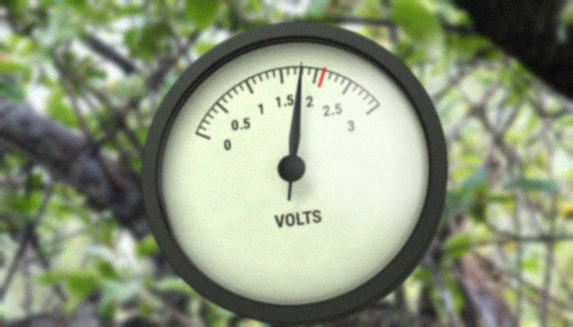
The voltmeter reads V 1.8
